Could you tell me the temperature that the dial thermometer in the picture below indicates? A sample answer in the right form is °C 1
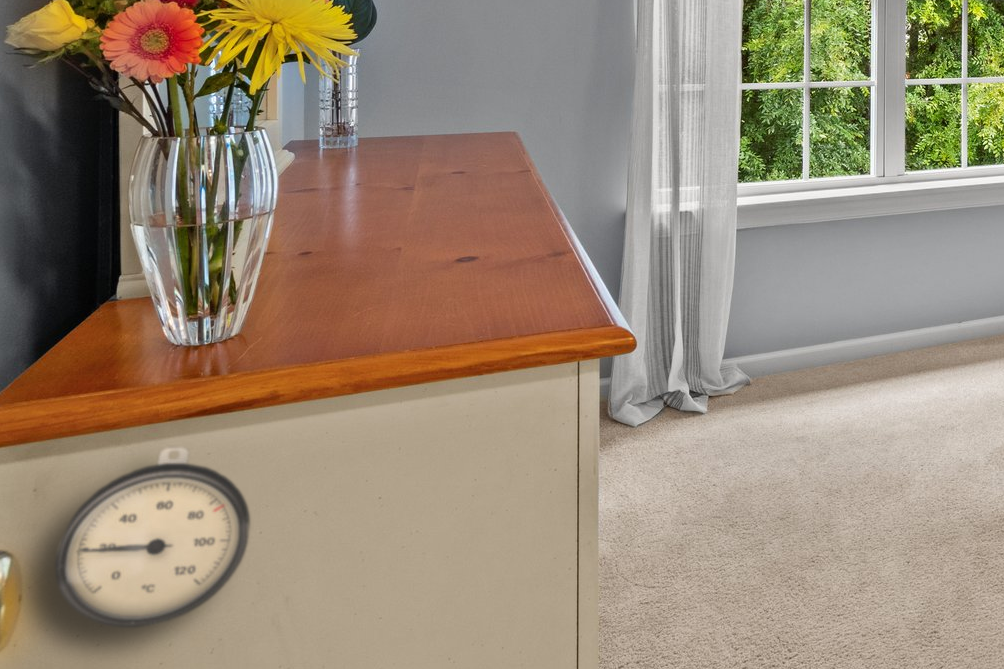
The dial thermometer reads °C 20
